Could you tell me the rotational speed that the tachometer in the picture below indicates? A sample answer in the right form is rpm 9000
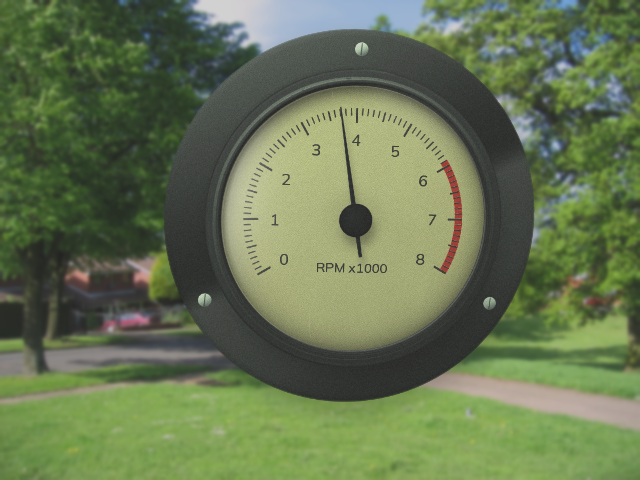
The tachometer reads rpm 3700
